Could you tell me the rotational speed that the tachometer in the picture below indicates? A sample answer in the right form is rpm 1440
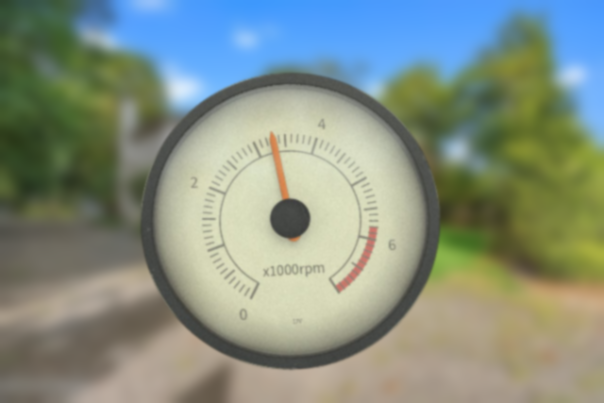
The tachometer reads rpm 3300
